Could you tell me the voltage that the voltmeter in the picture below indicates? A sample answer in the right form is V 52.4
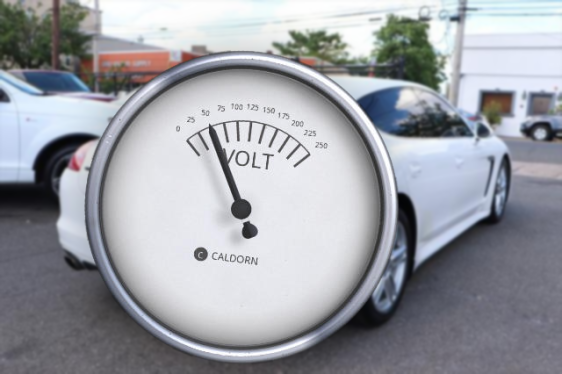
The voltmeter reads V 50
